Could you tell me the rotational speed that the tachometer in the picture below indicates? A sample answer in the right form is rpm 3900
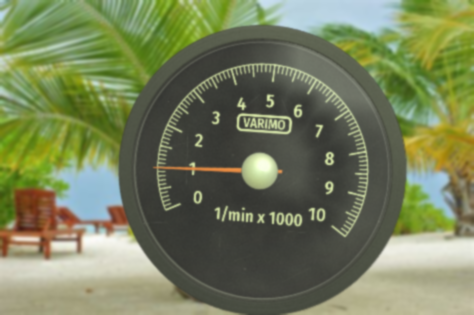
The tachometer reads rpm 1000
